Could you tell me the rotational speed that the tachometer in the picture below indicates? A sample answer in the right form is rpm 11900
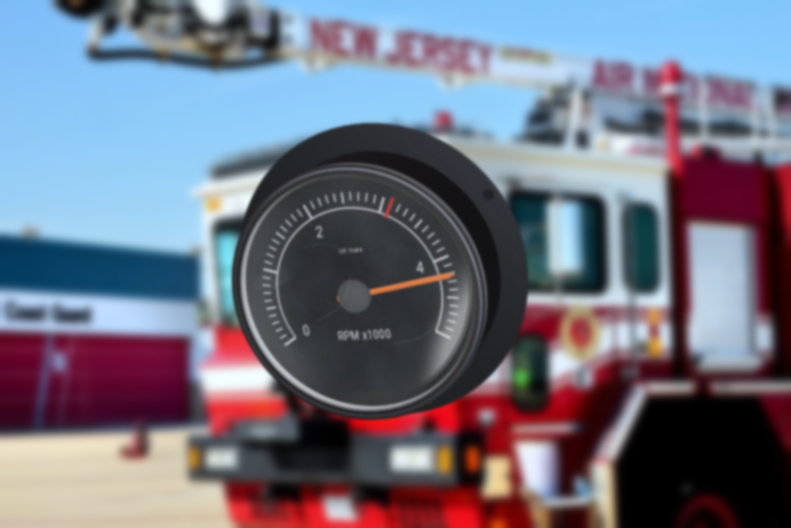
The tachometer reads rpm 4200
